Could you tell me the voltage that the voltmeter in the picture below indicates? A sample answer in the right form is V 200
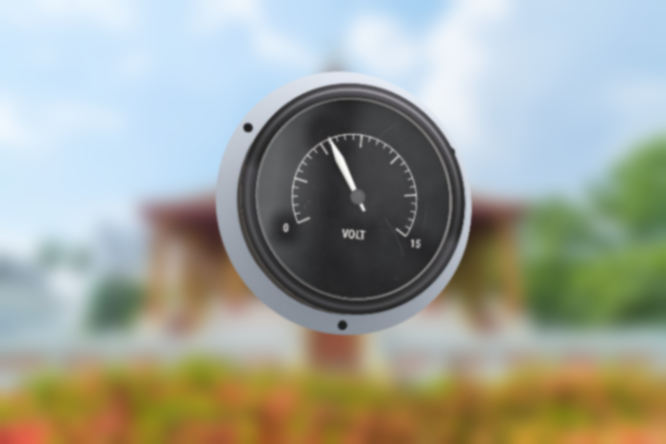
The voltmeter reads V 5.5
